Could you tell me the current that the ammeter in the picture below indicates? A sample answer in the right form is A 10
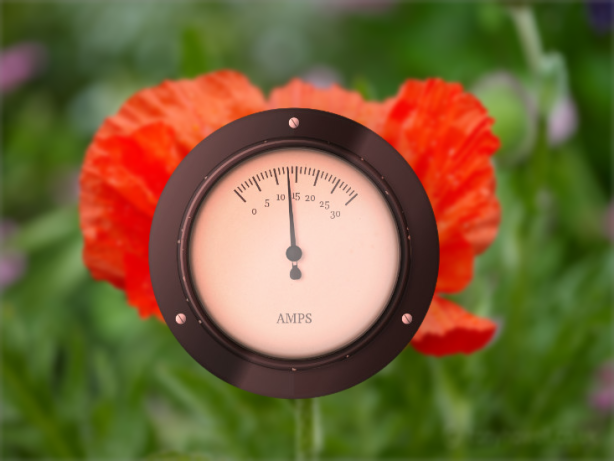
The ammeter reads A 13
